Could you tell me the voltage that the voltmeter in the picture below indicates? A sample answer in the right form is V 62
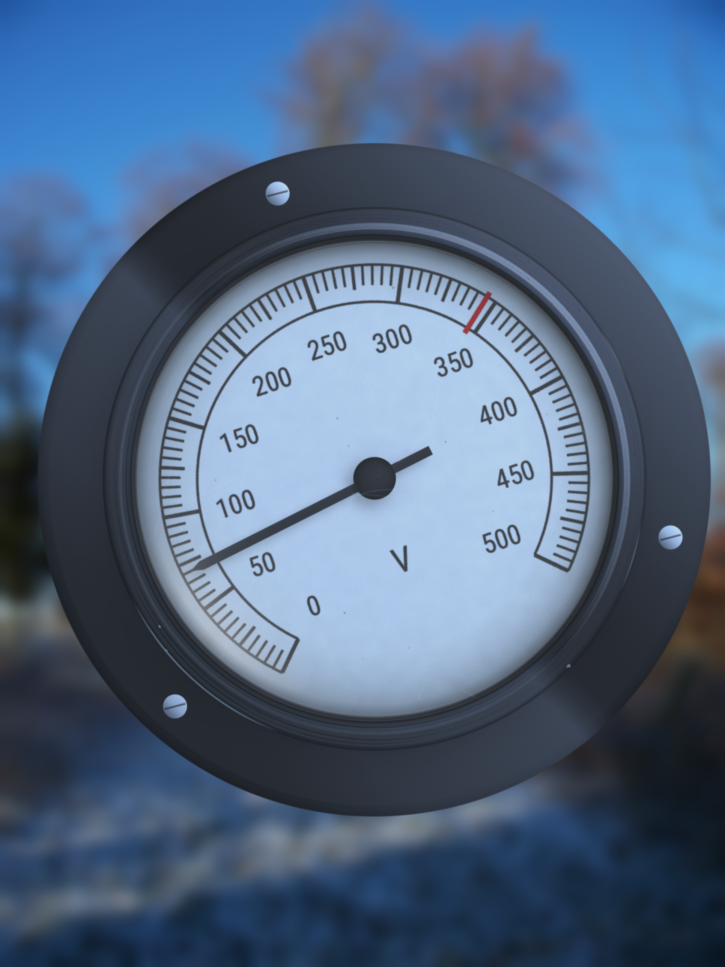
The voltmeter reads V 70
